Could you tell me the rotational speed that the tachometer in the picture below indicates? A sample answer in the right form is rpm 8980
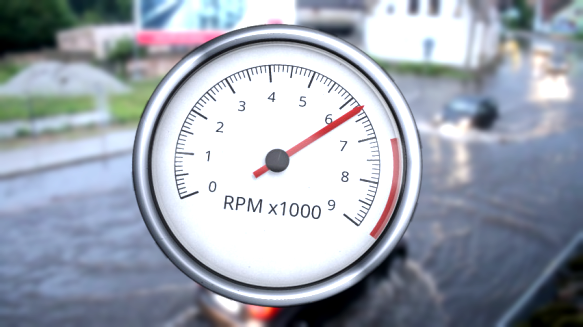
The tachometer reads rpm 6300
